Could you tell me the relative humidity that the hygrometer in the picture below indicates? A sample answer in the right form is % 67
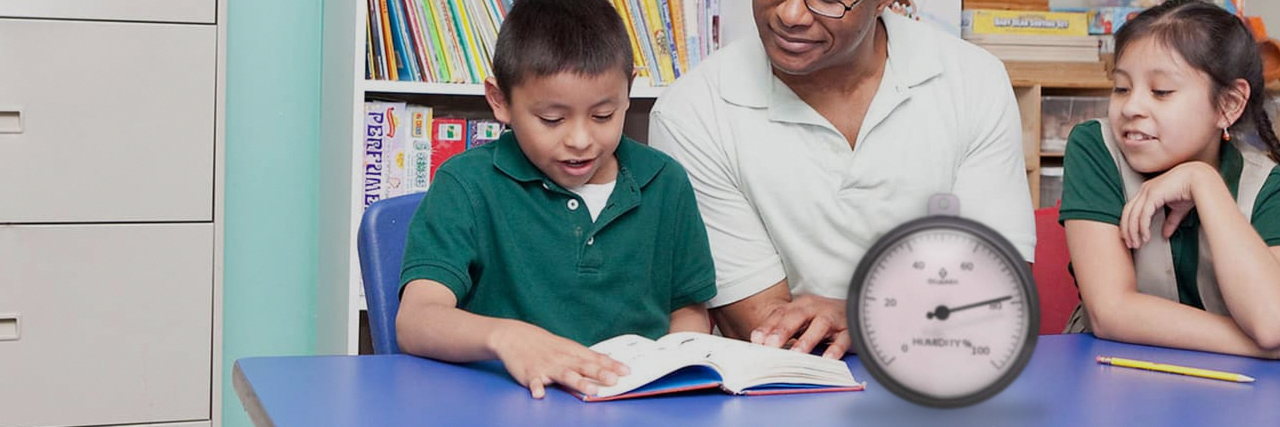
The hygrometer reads % 78
